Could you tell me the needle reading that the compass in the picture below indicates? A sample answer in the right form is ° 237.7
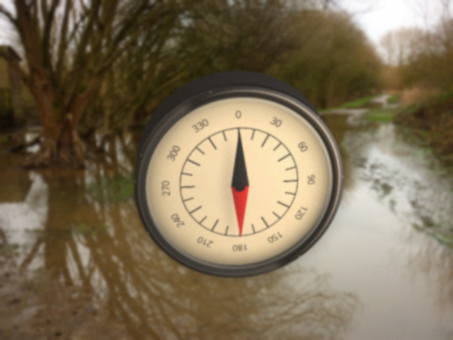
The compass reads ° 180
